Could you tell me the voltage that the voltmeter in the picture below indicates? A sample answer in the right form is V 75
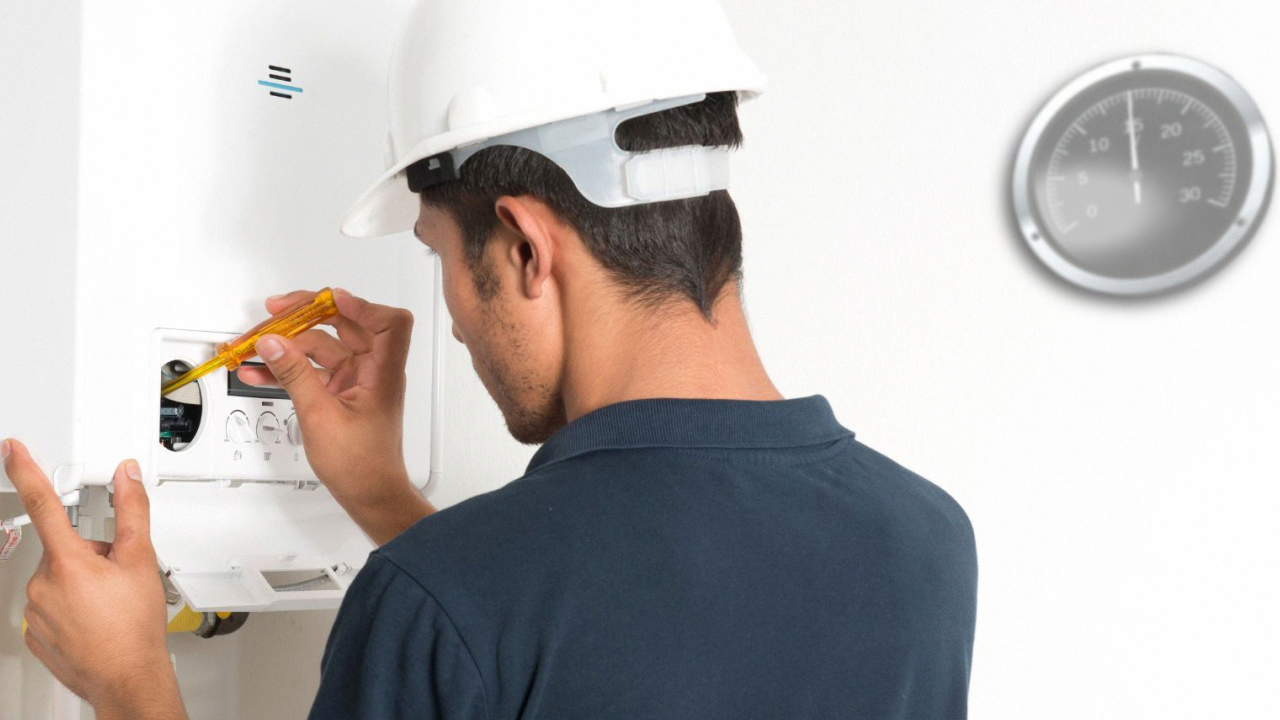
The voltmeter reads V 15
